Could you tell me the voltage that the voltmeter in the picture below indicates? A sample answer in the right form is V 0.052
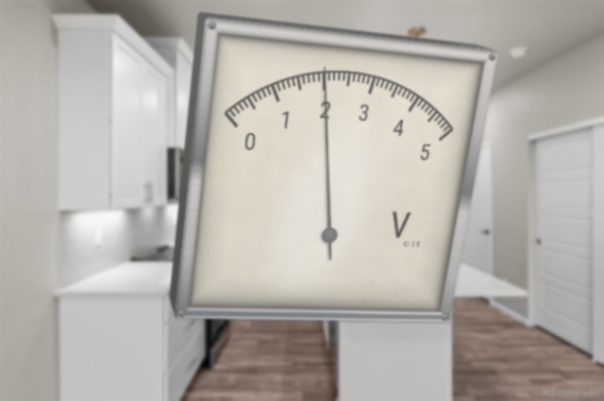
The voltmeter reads V 2
